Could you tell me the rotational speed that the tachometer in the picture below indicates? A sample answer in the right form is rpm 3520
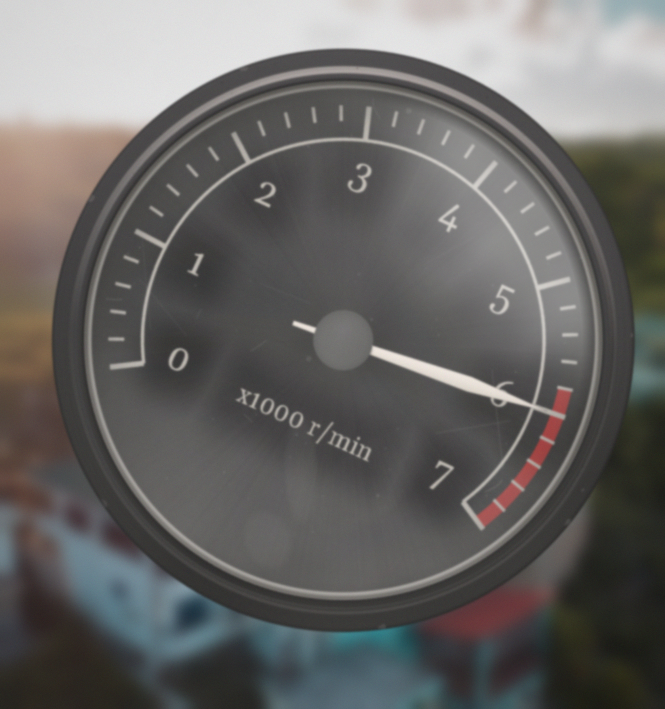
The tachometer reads rpm 6000
